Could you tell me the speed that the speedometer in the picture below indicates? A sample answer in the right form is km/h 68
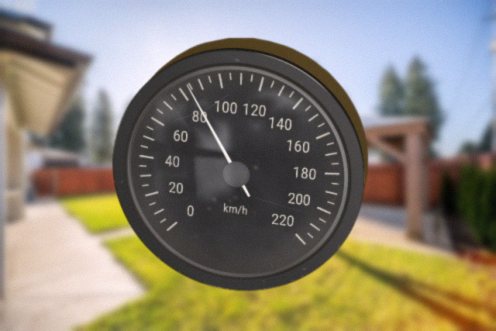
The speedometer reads km/h 85
